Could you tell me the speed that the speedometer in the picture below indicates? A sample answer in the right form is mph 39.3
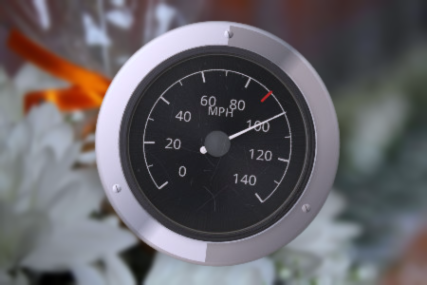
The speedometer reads mph 100
